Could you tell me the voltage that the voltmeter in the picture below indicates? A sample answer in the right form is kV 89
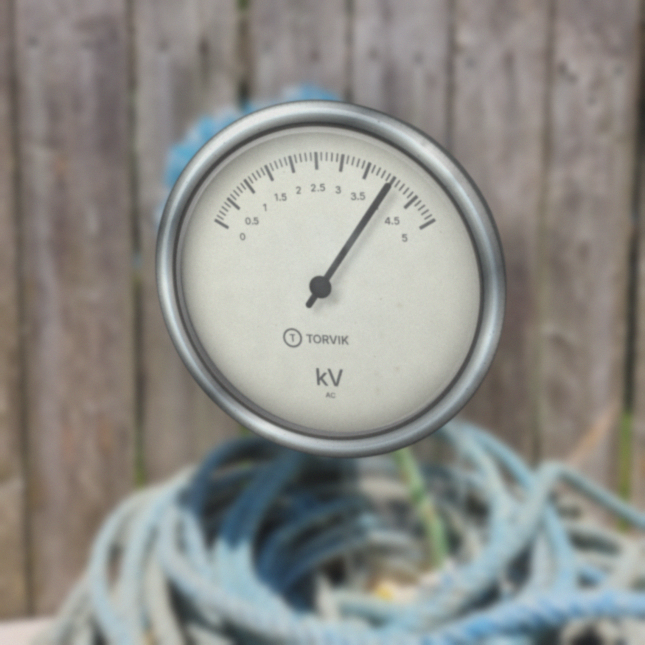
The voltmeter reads kV 4
